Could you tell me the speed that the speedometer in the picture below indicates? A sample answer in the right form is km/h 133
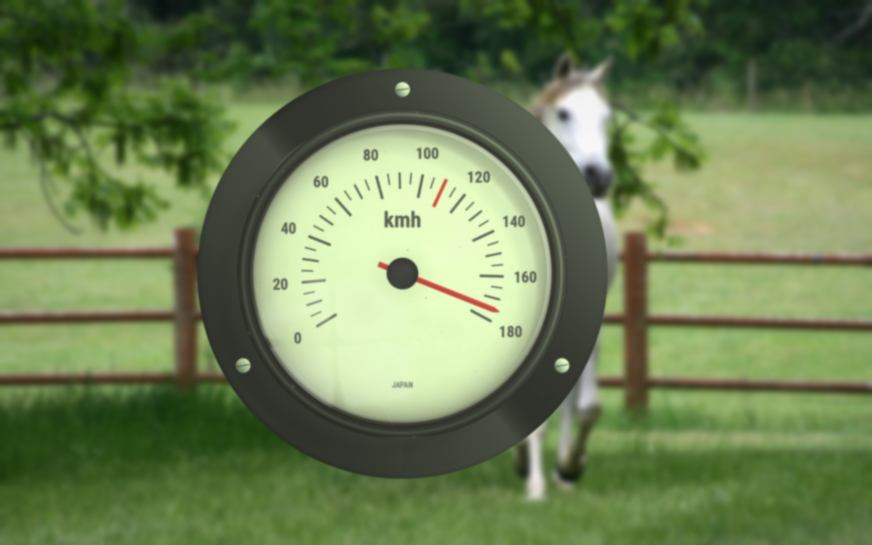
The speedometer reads km/h 175
